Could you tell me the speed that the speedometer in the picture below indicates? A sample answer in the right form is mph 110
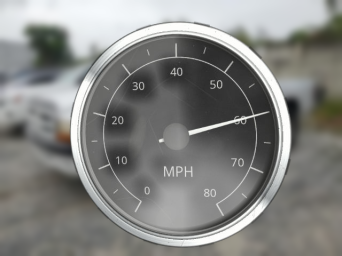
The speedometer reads mph 60
